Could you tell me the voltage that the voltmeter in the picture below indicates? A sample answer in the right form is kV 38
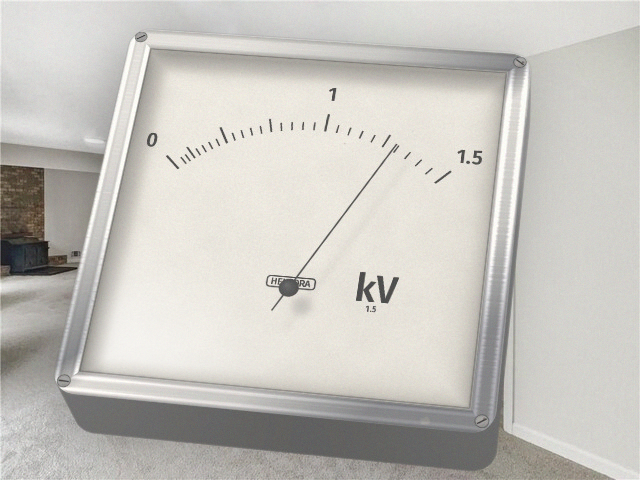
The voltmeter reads kV 1.3
